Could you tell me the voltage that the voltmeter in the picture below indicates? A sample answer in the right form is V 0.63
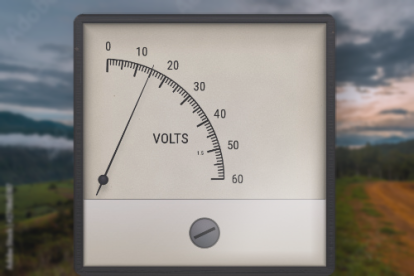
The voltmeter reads V 15
